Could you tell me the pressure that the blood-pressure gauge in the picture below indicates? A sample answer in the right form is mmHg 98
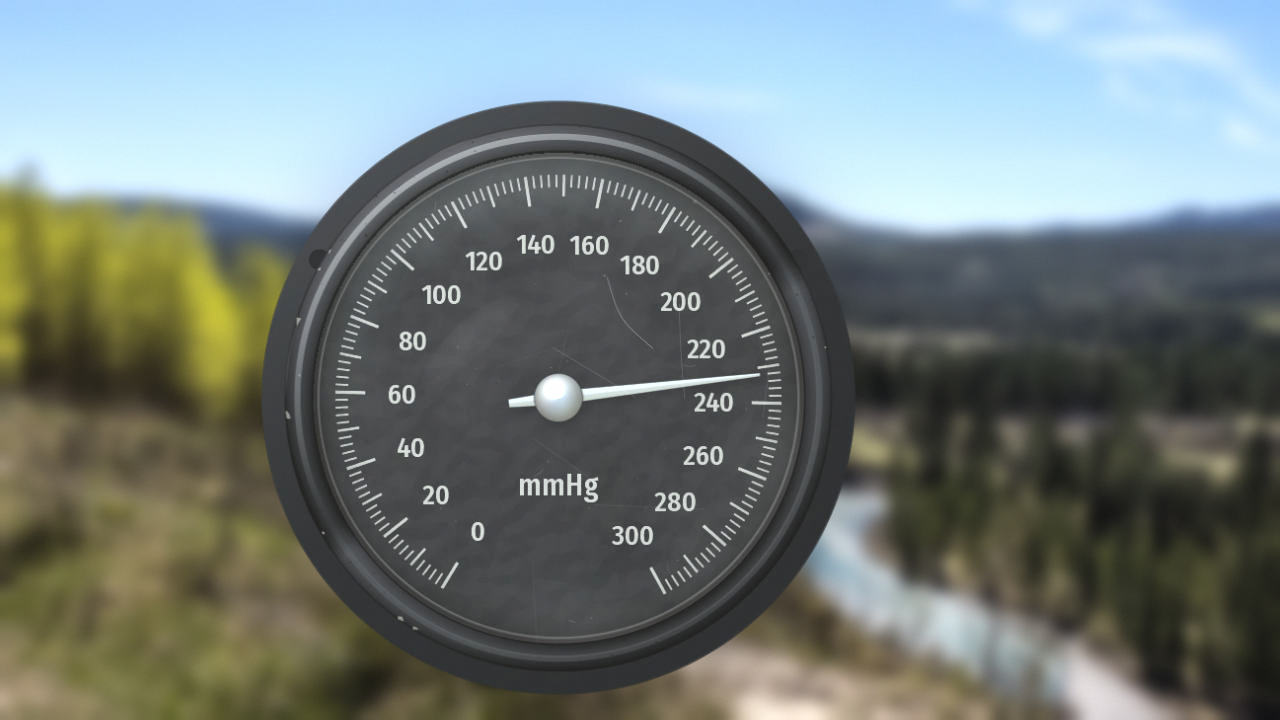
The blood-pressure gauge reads mmHg 232
